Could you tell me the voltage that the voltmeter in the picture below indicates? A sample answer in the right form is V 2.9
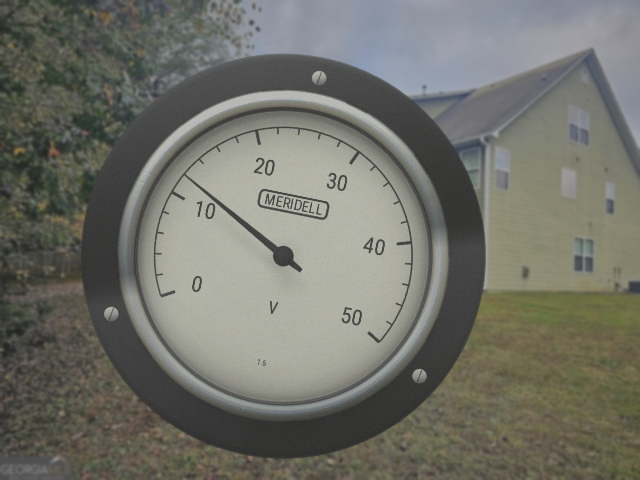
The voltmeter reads V 12
